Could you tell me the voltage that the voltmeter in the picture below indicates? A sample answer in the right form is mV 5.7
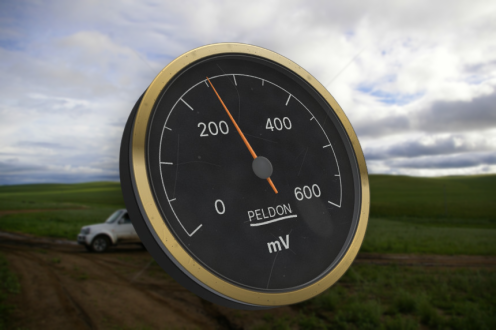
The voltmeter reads mV 250
